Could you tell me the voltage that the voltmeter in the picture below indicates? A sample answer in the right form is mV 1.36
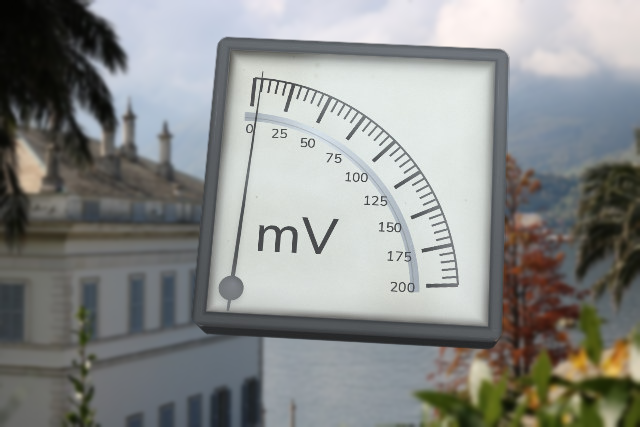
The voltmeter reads mV 5
